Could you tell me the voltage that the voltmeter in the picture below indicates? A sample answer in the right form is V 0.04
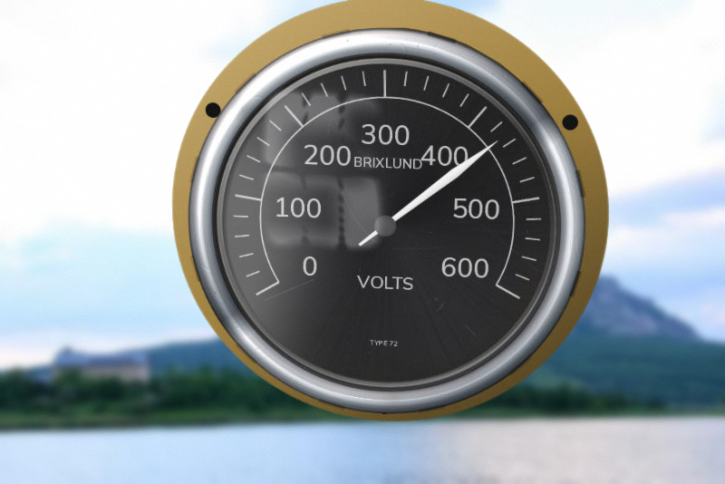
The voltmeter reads V 430
